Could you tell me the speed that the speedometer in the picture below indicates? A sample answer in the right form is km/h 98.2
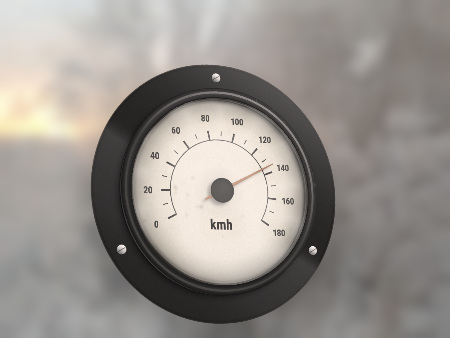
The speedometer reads km/h 135
